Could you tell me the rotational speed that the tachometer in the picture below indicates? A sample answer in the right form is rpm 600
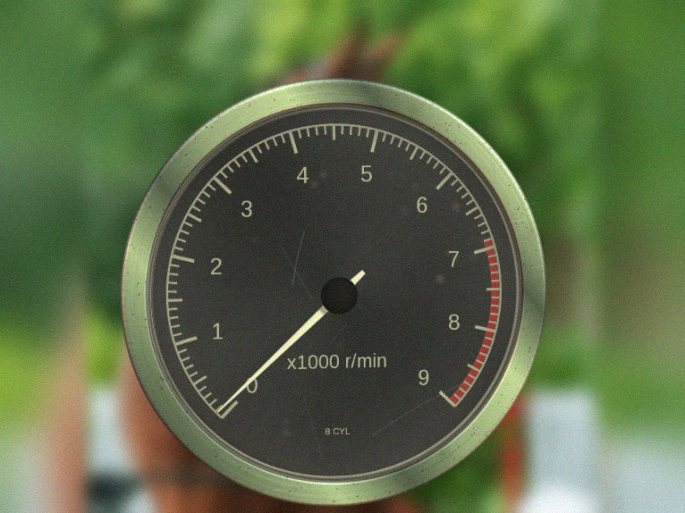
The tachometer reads rpm 100
